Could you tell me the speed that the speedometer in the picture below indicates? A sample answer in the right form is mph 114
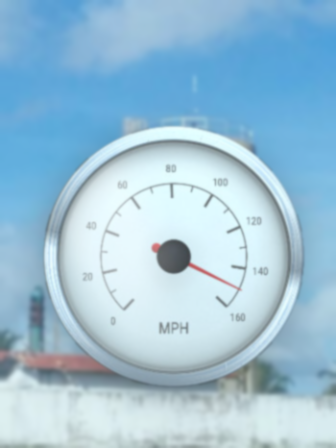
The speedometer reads mph 150
